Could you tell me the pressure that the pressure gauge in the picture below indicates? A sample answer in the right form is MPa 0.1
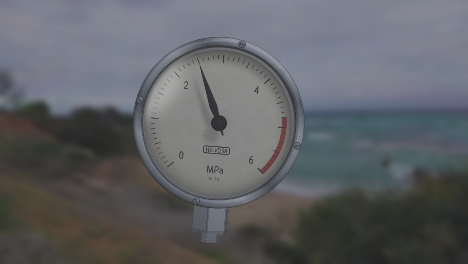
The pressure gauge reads MPa 2.5
